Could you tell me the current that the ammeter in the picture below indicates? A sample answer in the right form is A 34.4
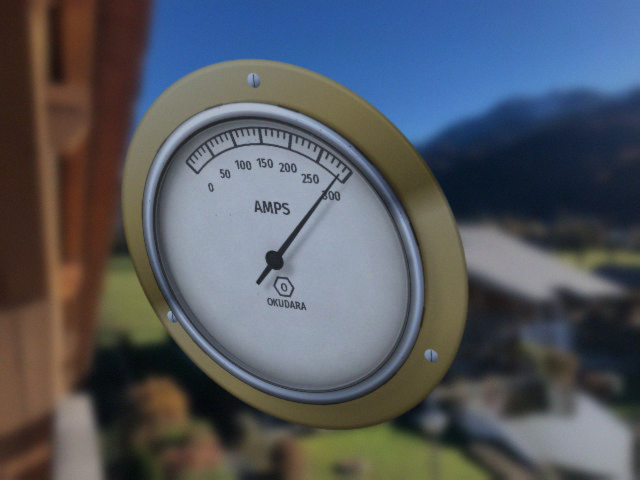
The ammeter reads A 290
